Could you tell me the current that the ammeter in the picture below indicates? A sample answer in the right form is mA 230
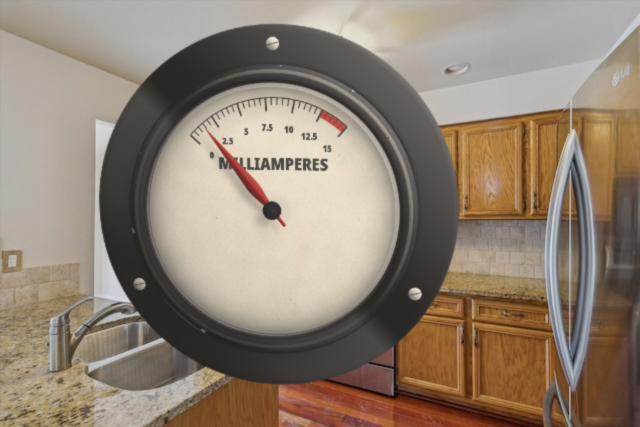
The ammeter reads mA 1.5
